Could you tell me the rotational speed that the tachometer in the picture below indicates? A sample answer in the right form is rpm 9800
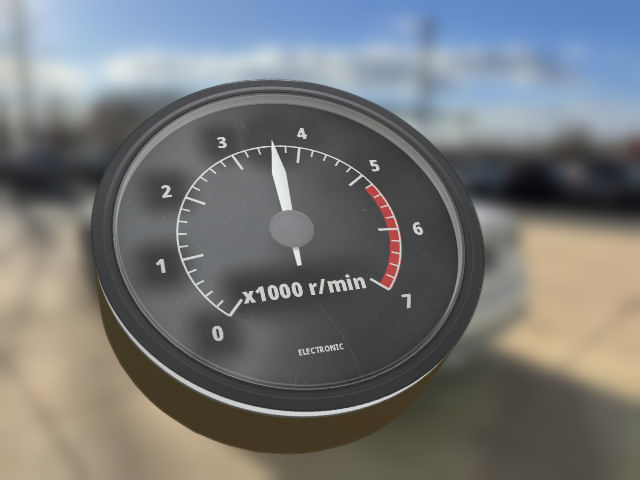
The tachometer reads rpm 3600
